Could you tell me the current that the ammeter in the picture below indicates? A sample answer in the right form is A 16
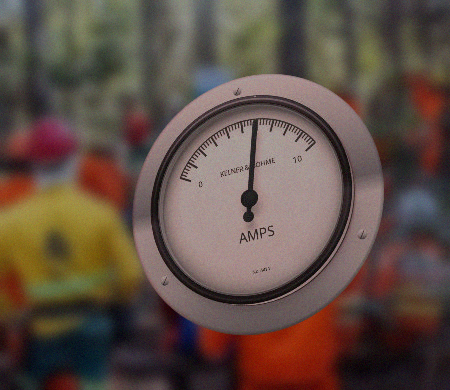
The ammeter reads A 6
